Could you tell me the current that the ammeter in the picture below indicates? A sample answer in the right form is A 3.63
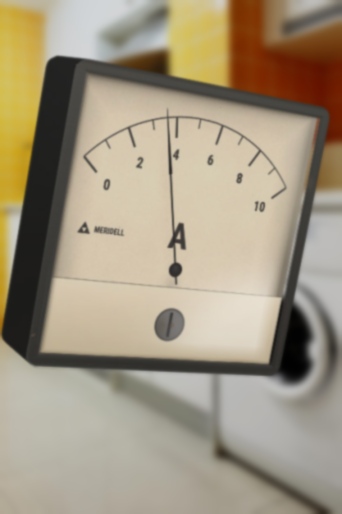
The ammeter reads A 3.5
